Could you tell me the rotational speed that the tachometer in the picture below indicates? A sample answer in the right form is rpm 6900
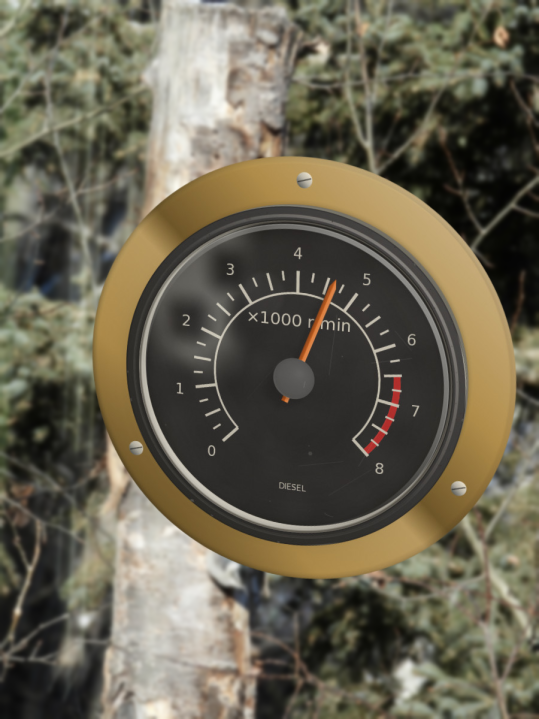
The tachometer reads rpm 4625
